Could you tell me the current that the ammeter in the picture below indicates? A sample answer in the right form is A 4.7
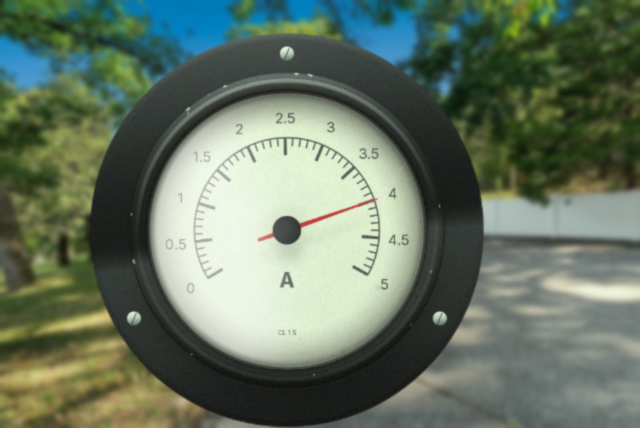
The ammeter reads A 4
